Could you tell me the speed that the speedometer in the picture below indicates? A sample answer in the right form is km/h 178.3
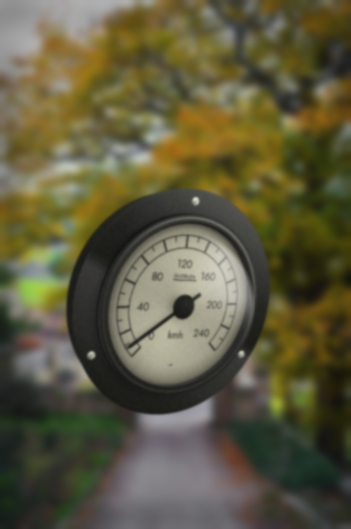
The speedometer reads km/h 10
